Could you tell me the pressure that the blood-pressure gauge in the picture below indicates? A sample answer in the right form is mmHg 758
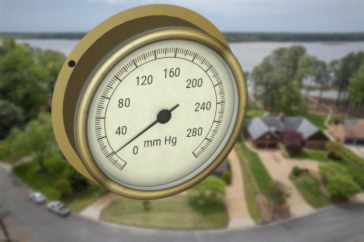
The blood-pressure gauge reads mmHg 20
